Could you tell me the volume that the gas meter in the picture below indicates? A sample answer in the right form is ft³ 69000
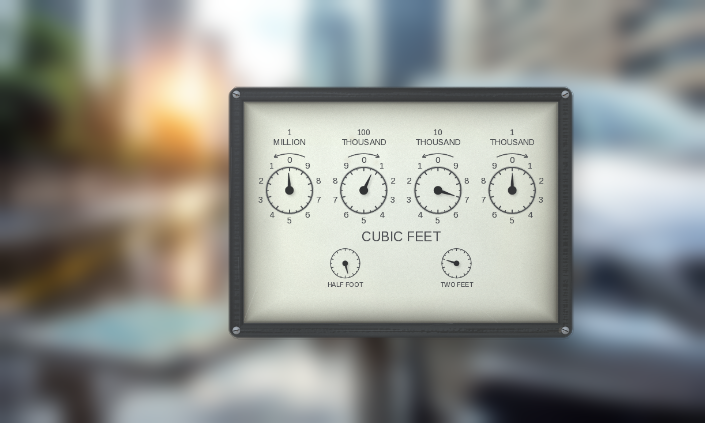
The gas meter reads ft³ 7000
